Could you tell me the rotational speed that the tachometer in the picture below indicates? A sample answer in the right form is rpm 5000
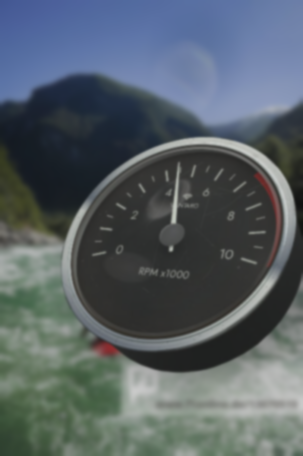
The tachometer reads rpm 4500
